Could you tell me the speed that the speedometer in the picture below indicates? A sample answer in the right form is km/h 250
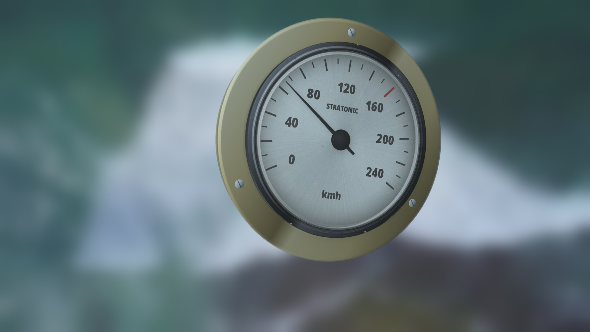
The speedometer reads km/h 65
